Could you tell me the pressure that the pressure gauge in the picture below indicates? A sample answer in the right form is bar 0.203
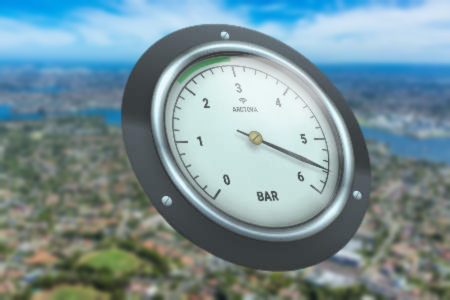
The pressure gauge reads bar 5.6
